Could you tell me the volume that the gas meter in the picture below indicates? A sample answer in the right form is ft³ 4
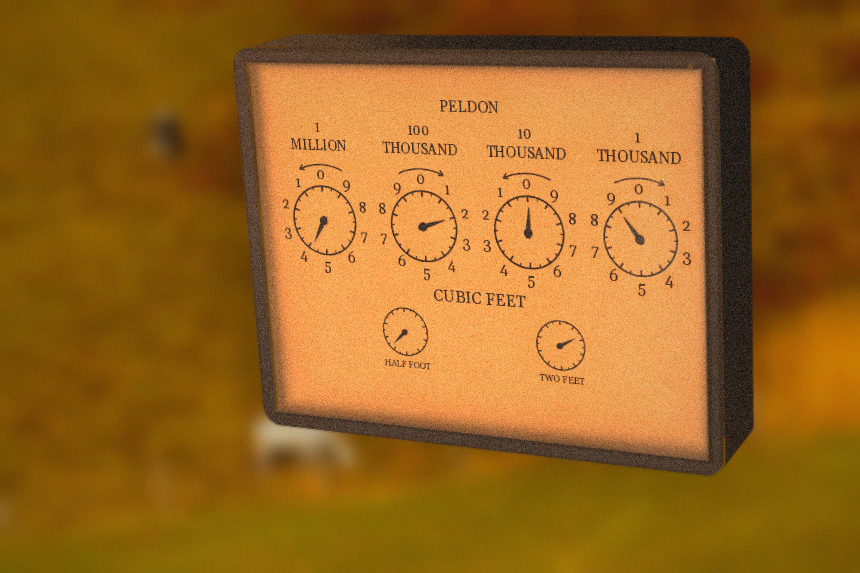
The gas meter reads ft³ 419900
